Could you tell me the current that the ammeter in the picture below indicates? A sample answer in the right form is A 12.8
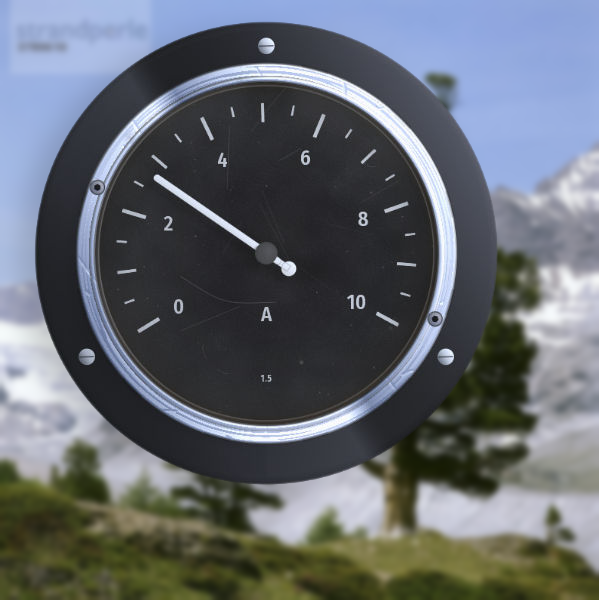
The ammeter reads A 2.75
